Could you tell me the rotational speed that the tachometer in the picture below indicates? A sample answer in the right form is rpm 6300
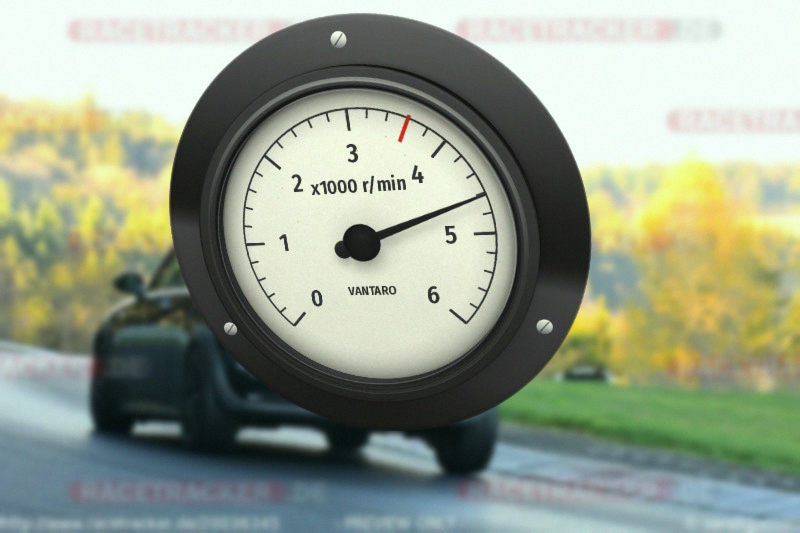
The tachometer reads rpm 4600
